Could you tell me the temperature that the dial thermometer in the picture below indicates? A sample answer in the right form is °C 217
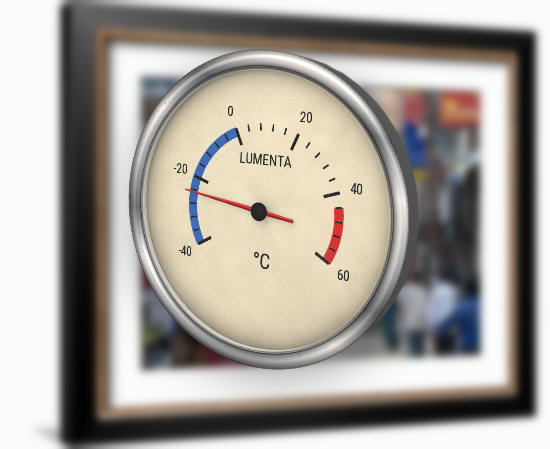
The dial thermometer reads °C -24
